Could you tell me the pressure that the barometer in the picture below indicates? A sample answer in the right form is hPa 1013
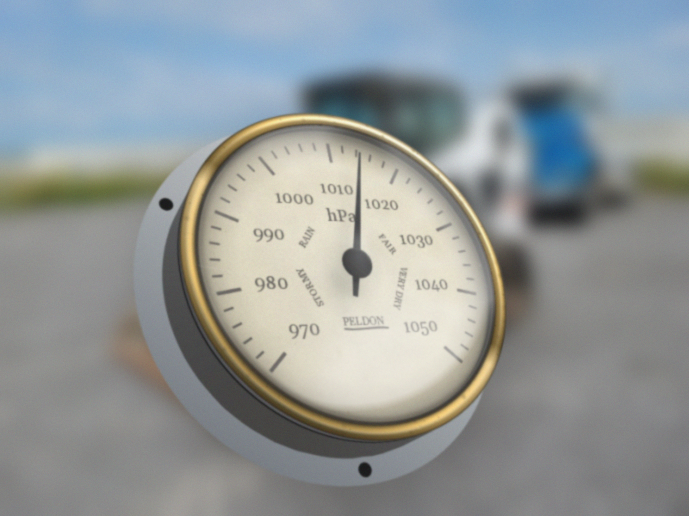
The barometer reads hPa 1014
